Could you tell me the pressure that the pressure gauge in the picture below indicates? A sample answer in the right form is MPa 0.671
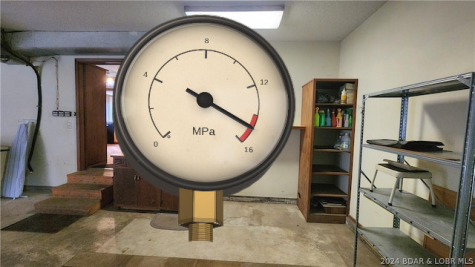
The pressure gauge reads MPa 15
